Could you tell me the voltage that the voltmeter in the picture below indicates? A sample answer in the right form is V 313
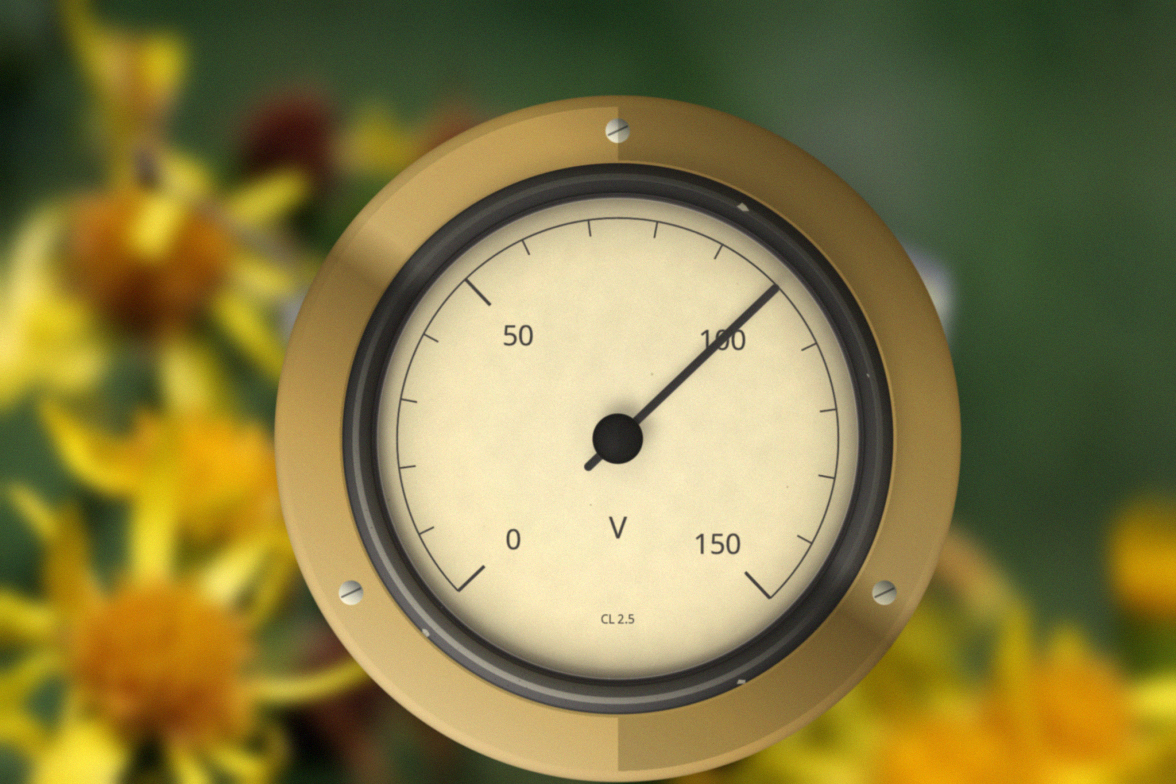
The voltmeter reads V 100
